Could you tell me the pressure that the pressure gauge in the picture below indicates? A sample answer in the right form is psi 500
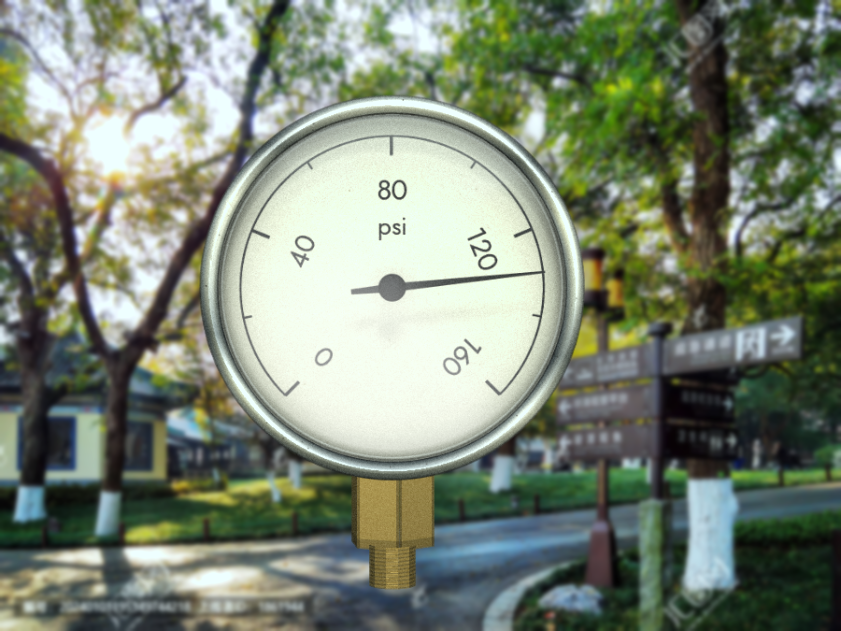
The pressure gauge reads psi 130
